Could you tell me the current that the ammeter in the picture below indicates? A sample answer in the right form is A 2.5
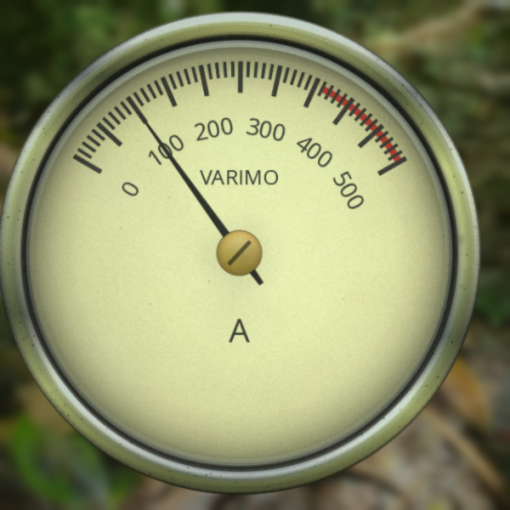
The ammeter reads A 100
